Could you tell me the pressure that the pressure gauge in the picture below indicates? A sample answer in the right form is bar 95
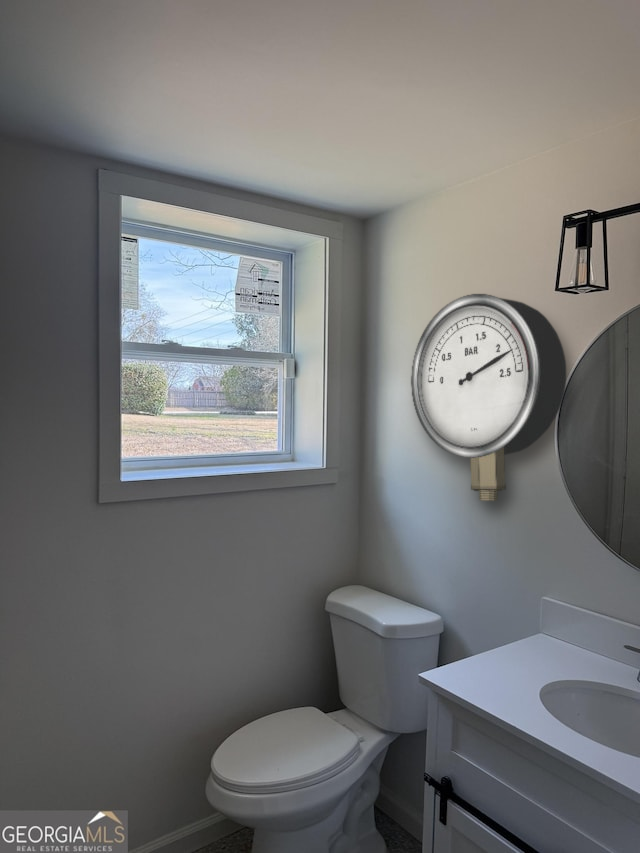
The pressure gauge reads bar 2.2
